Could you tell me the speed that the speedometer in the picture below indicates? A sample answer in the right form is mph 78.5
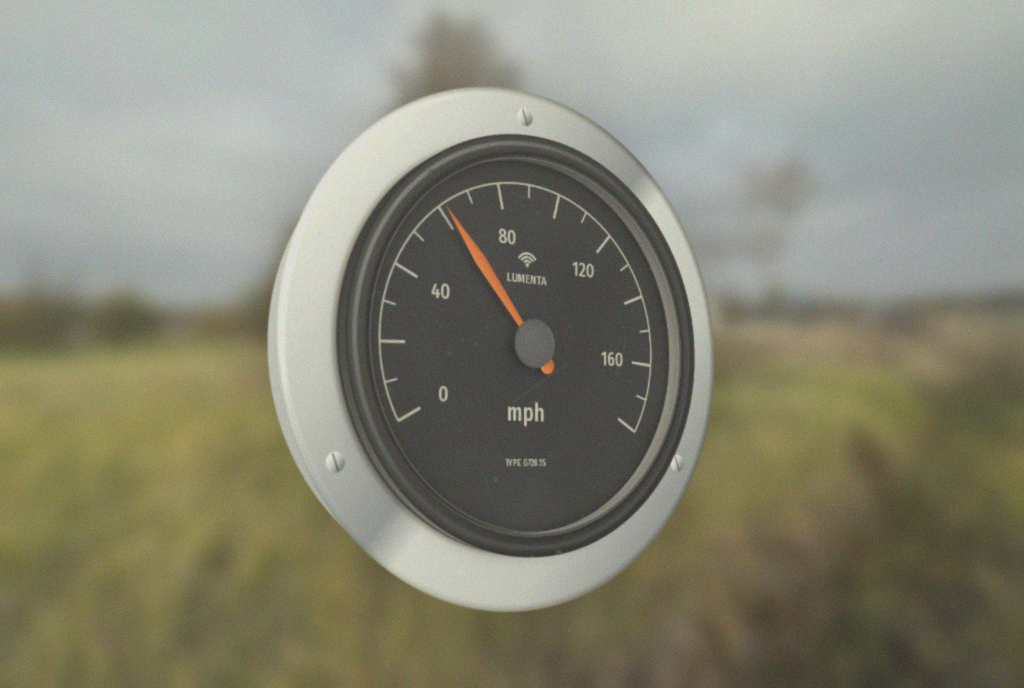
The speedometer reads mph 60
